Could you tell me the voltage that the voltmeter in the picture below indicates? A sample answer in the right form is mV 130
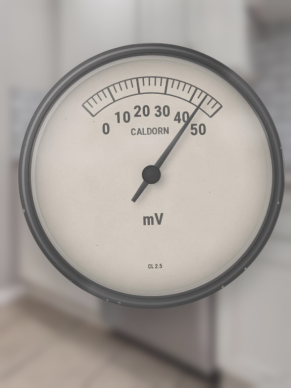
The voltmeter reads mV 44
